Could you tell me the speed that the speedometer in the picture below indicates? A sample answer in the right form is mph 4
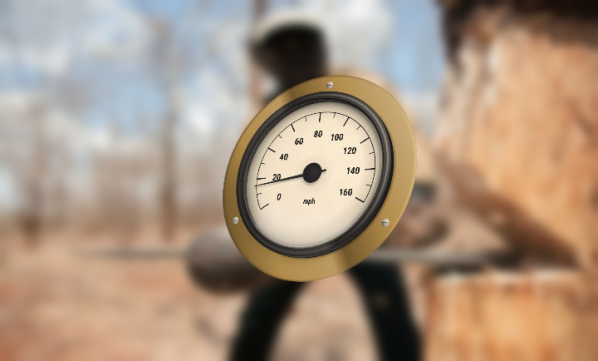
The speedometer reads mph 15
